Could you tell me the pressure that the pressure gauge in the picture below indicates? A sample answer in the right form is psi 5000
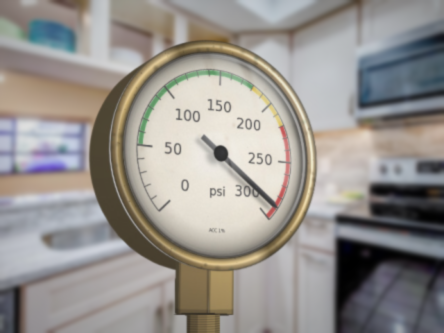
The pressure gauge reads psi 290
